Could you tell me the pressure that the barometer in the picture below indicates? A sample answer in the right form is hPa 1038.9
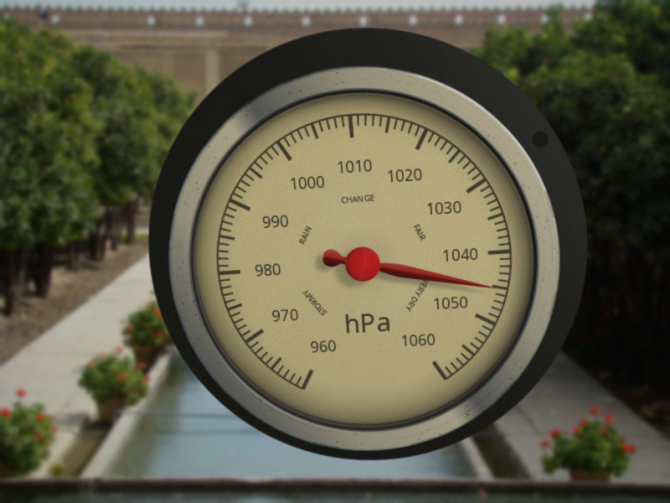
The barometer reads hPa 1045
